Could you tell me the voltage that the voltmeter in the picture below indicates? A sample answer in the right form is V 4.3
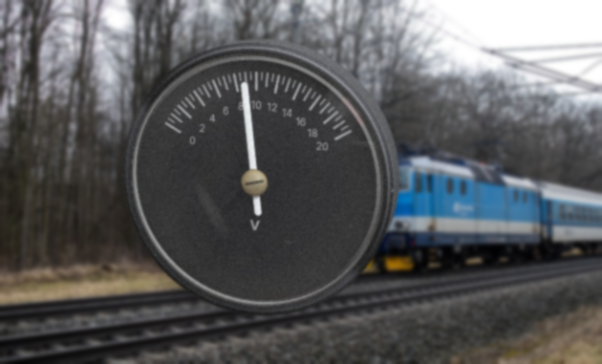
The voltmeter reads V 9
